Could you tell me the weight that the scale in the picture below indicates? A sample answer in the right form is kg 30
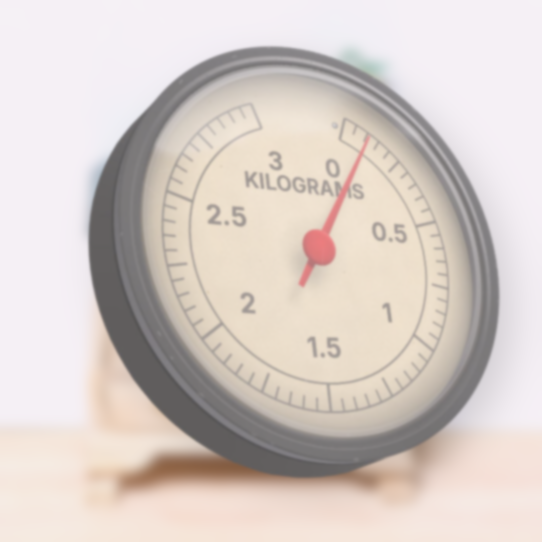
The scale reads kg 0.1
